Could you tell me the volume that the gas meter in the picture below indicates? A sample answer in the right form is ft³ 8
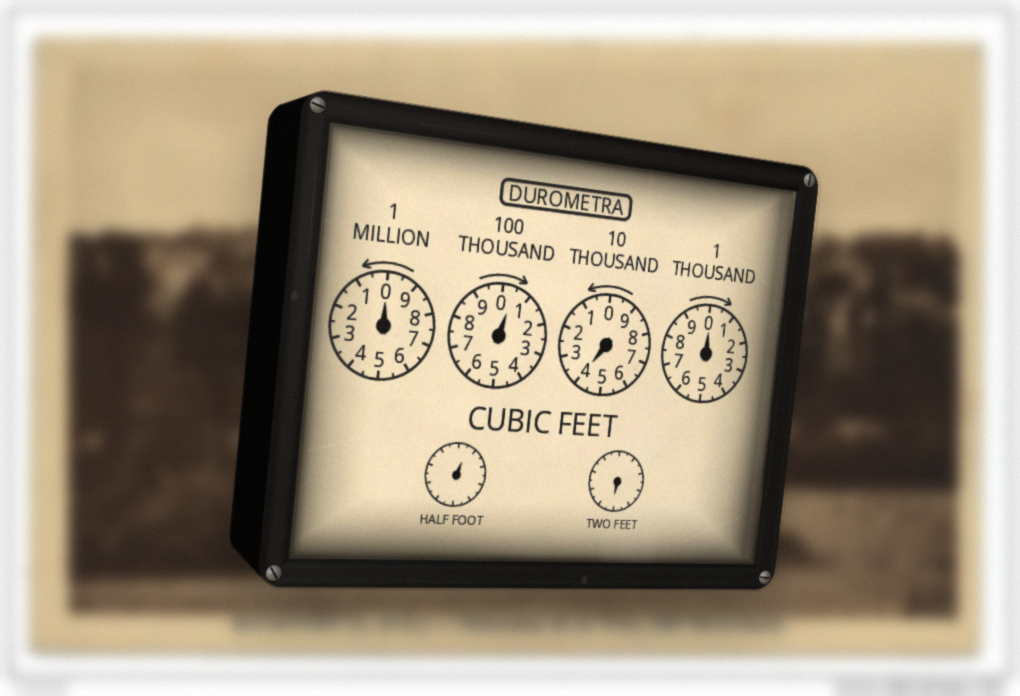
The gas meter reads ft³ 4000
